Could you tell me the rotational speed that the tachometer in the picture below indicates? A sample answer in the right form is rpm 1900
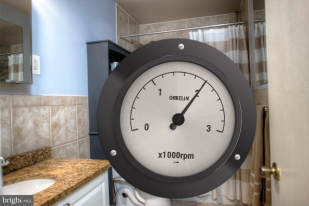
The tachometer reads rpm 2000
